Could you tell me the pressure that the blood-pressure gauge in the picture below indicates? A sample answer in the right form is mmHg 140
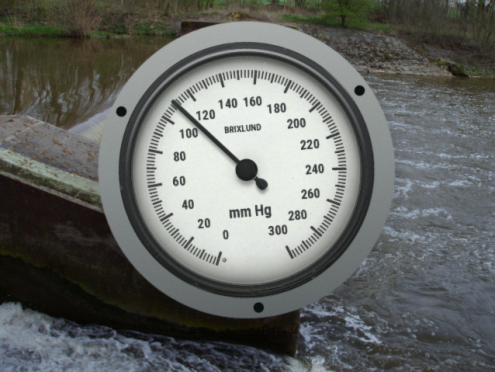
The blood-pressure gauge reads mmHg 110
